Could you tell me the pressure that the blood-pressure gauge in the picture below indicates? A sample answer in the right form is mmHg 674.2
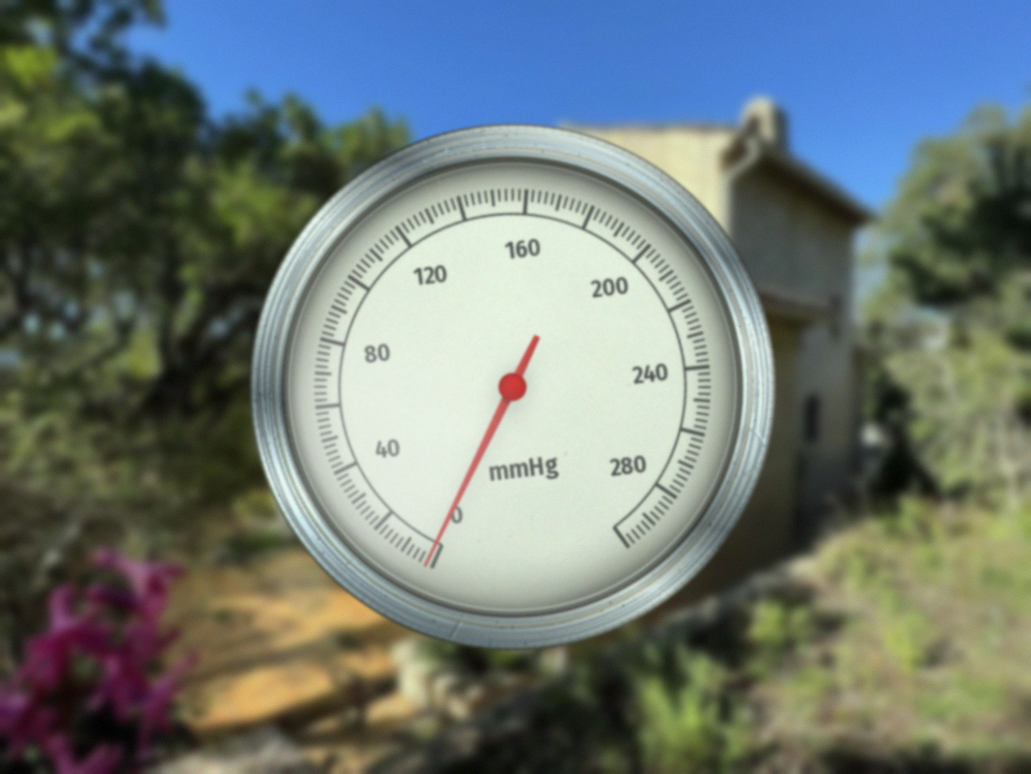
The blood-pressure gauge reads mmHg 2
